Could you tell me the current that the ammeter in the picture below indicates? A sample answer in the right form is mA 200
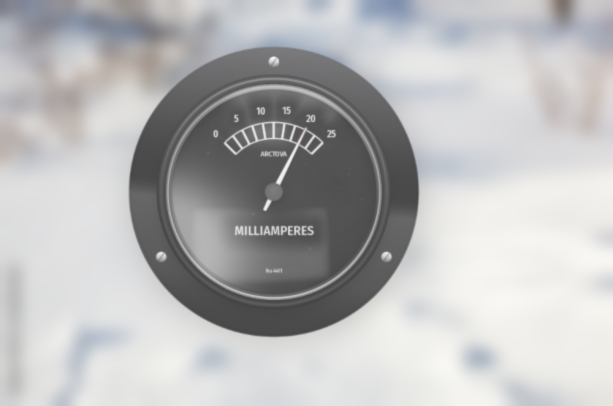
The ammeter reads mA 20
